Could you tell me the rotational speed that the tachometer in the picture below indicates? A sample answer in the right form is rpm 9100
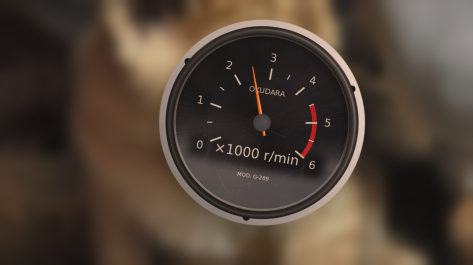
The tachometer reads rpm 2500
